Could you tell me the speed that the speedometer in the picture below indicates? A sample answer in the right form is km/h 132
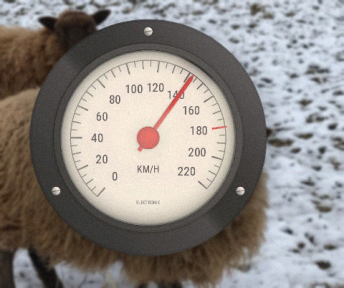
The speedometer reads km/h 142.5
